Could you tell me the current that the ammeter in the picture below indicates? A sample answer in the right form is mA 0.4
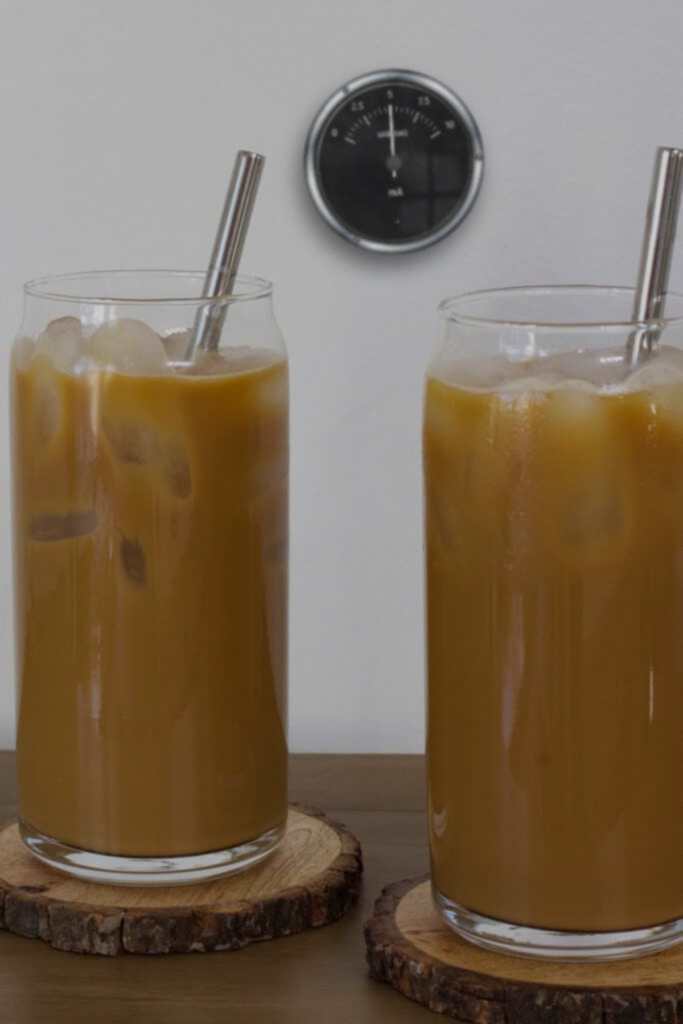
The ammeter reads mA 5
